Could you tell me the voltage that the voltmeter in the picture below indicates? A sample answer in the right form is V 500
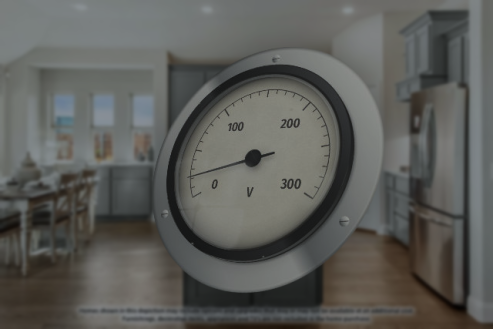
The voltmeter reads V 20
